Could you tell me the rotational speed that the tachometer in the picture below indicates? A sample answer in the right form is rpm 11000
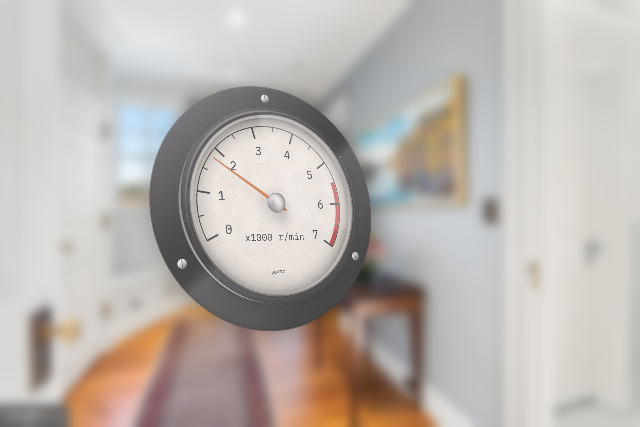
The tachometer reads rpm 1750
